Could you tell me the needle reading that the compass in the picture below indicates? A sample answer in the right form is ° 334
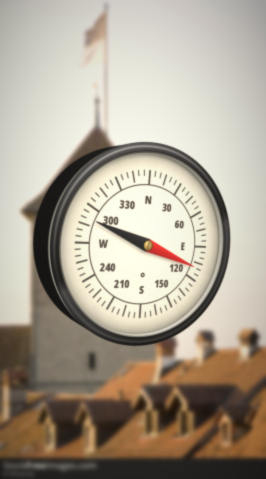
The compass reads ° 110
